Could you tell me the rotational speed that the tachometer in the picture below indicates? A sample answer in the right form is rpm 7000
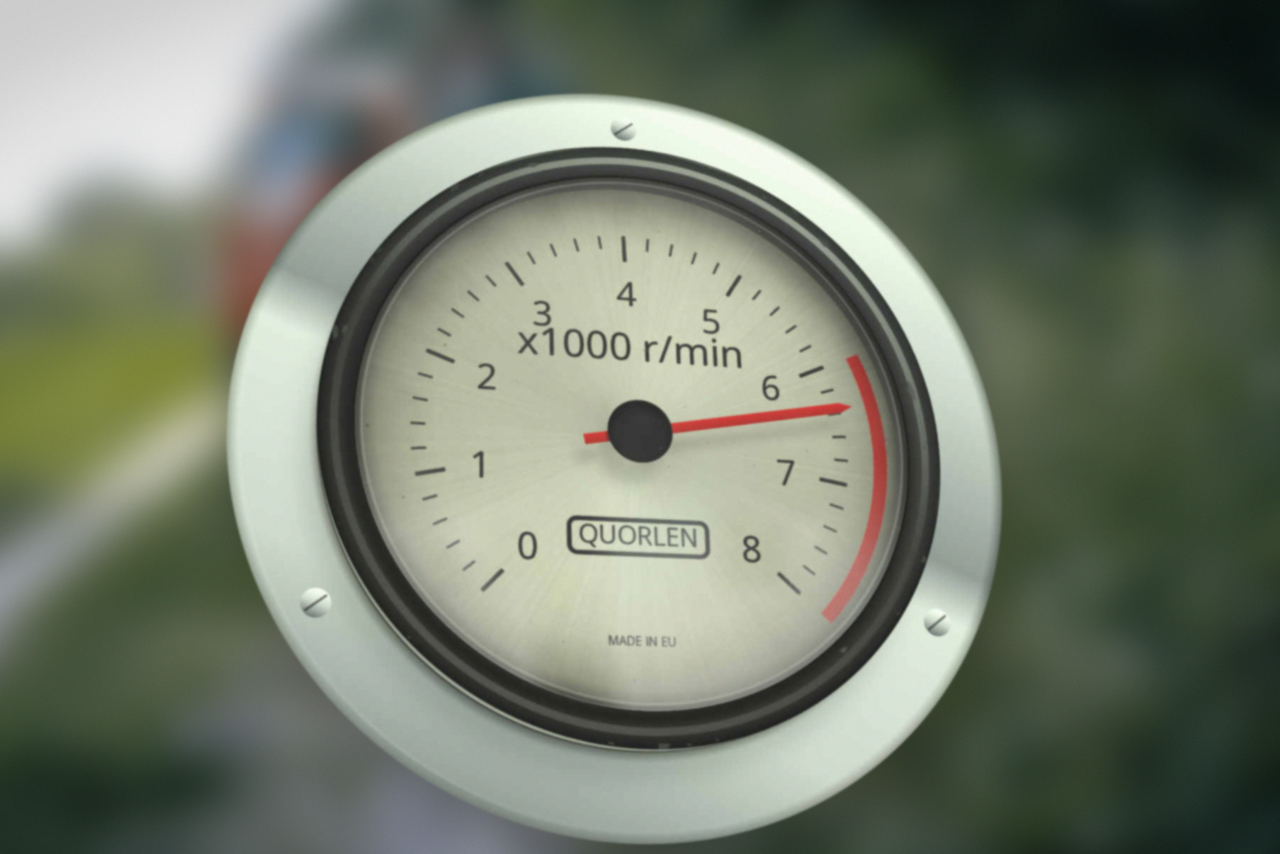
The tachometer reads rpm 6400
